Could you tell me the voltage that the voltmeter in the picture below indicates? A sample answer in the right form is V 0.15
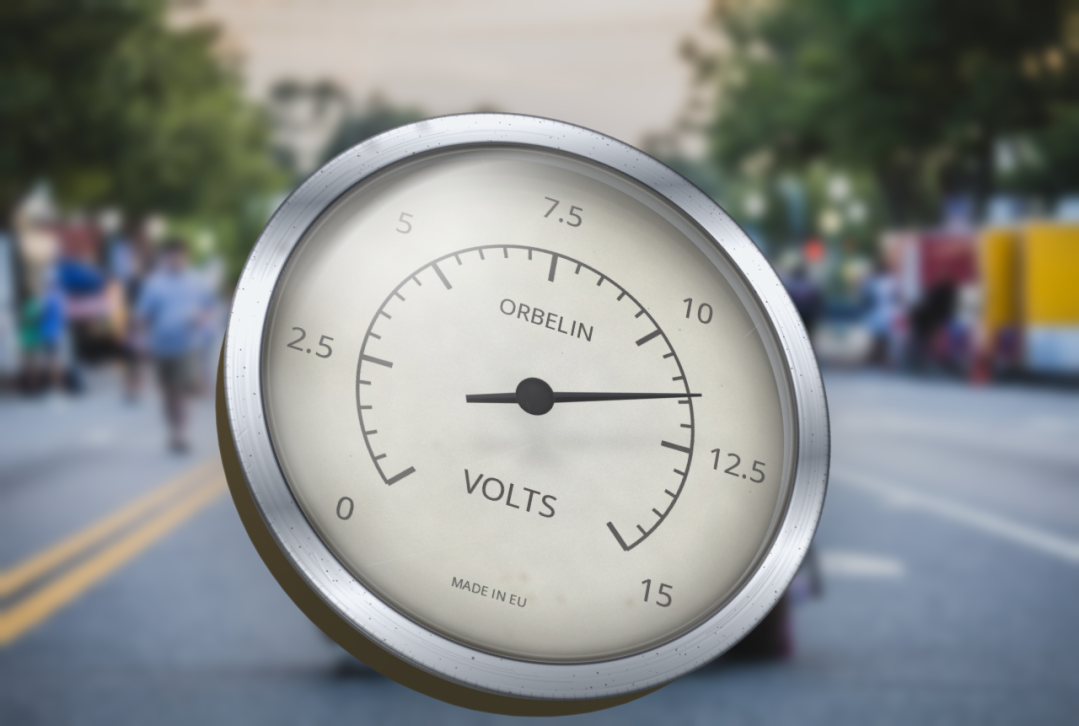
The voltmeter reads V 11.5
